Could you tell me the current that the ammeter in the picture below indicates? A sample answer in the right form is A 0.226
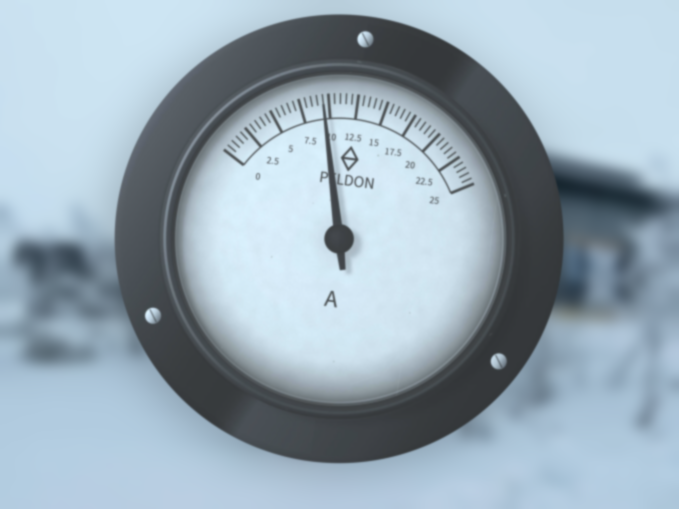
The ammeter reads A 9.5
